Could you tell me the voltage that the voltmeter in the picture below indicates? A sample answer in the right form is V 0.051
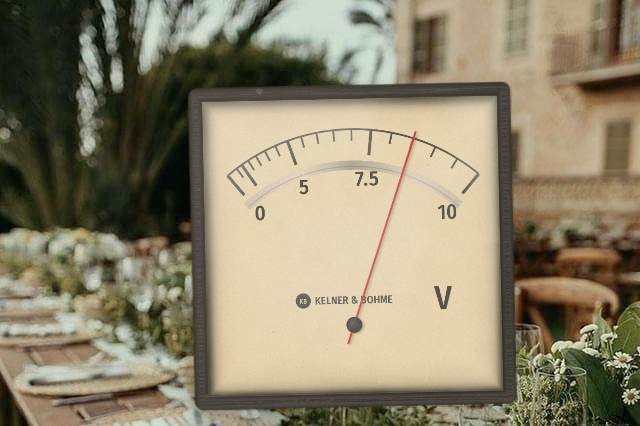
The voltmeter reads V 8.5
